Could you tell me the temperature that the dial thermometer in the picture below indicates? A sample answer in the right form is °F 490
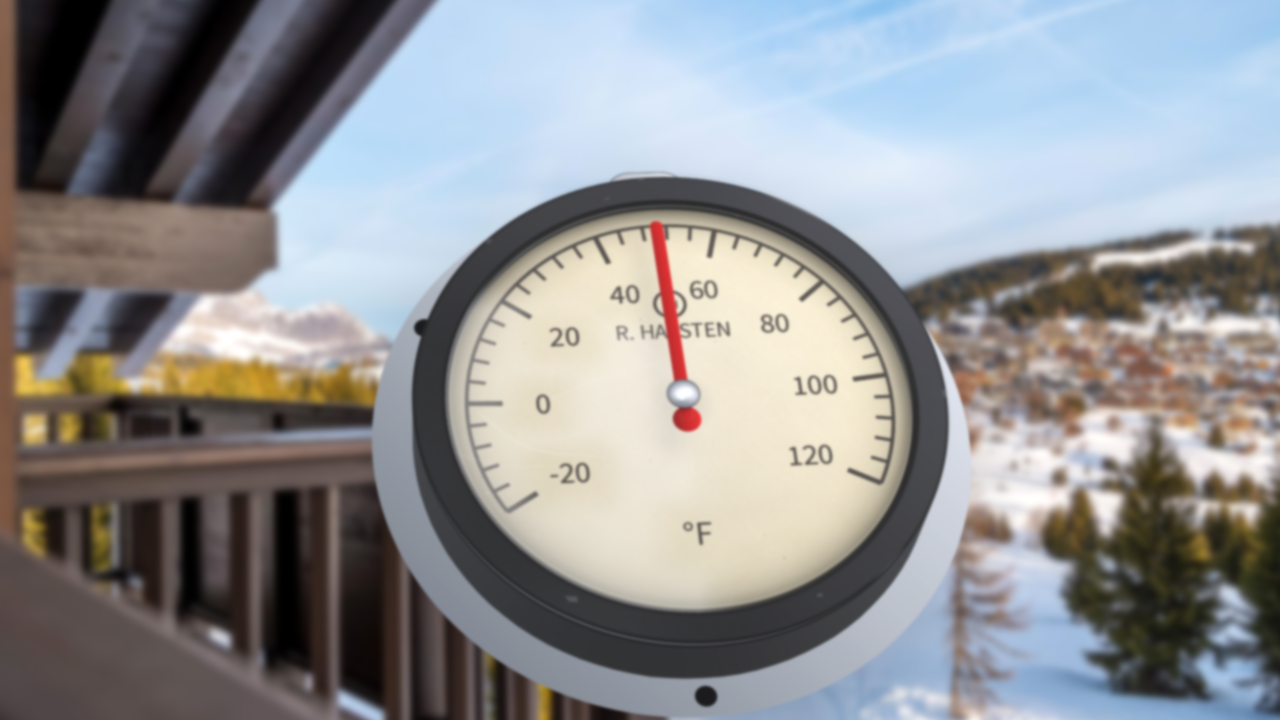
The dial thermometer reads °F 50
